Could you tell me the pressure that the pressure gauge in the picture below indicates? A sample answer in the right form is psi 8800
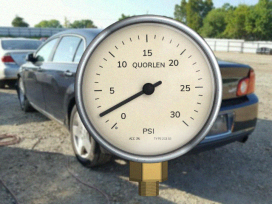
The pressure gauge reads psi 2
